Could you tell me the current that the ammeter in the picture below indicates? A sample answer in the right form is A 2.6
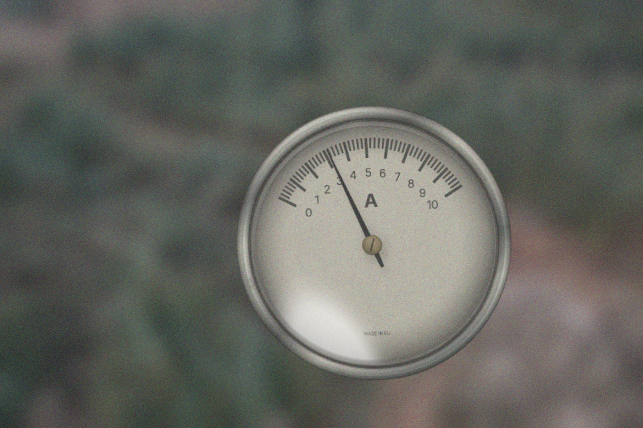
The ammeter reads A 3.2
